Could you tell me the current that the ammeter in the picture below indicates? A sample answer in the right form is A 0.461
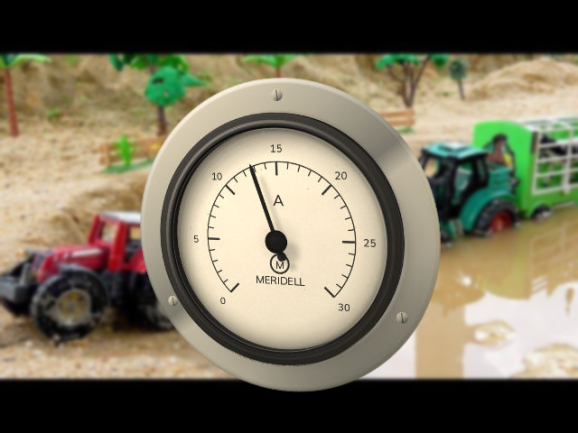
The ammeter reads A 13
